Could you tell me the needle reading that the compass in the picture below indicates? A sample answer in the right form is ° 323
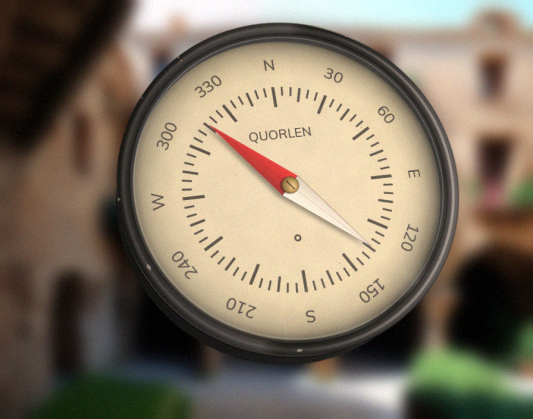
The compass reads ° 315
